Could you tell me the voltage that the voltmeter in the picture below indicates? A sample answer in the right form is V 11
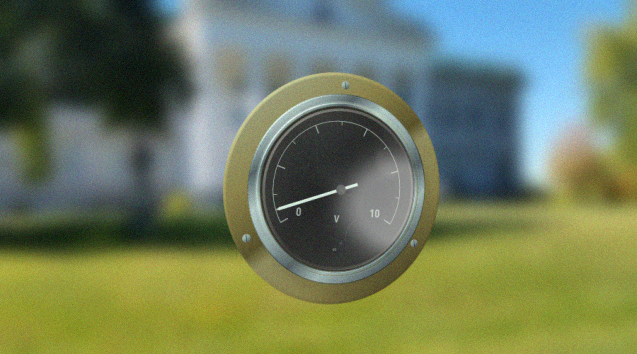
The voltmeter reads V 0.5
